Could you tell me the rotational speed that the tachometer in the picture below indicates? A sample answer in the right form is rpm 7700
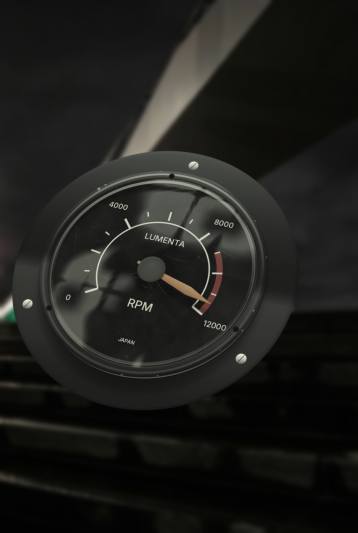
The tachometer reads rpm 11500
